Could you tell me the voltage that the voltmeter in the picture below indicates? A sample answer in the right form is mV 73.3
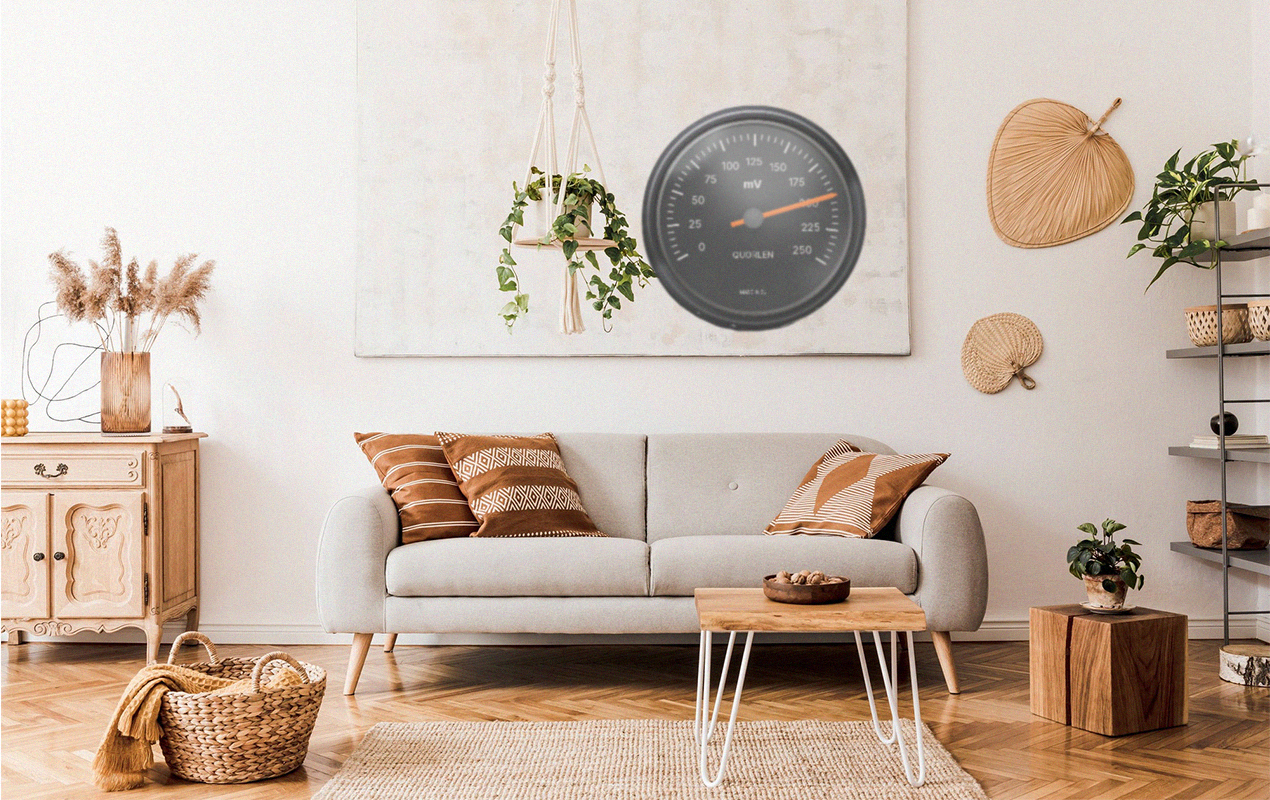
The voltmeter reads mV 200
